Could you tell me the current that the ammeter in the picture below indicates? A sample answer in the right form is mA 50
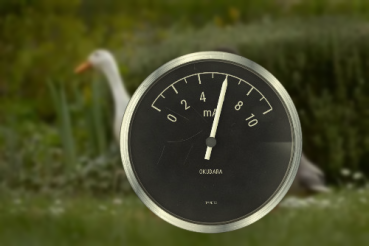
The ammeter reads mA 6
